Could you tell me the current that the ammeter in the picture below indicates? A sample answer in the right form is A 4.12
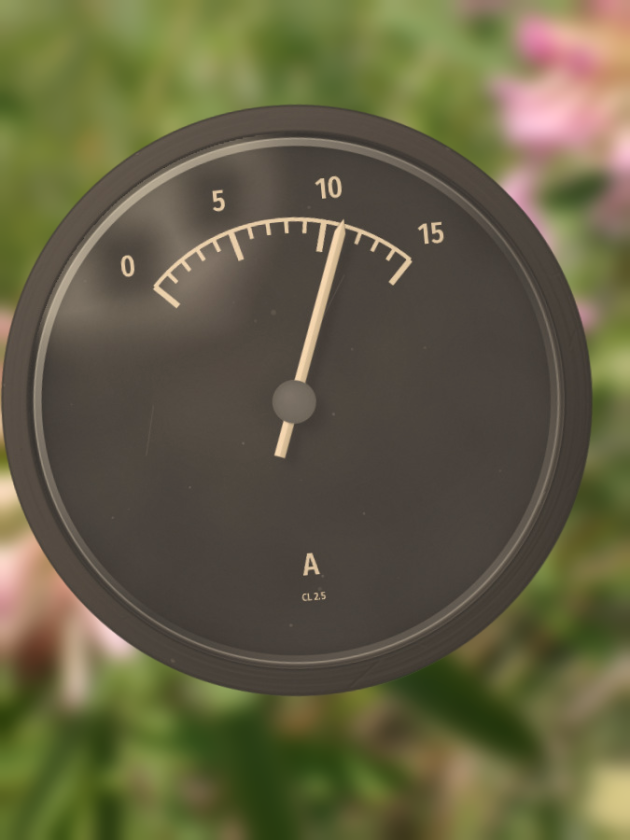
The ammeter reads A 11
